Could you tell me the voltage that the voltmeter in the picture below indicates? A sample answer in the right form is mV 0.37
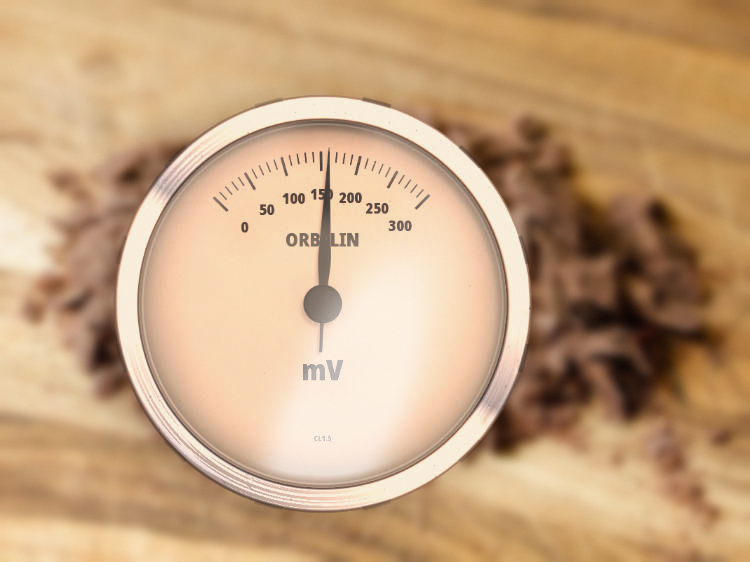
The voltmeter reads mV 160
